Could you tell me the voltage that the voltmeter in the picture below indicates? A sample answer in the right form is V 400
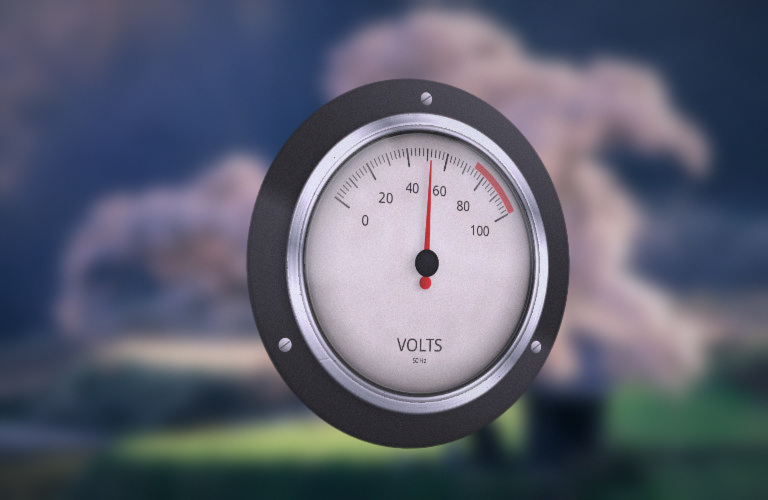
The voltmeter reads V 50
